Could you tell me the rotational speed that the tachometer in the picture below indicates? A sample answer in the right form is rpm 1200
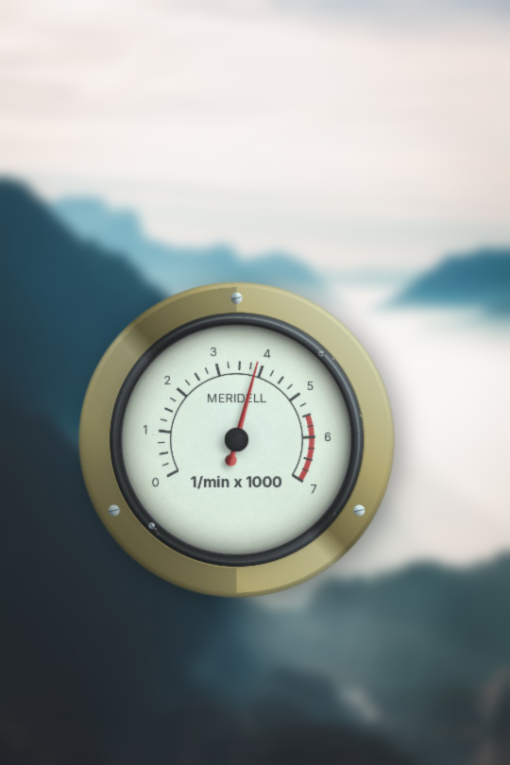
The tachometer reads rpm 3875
